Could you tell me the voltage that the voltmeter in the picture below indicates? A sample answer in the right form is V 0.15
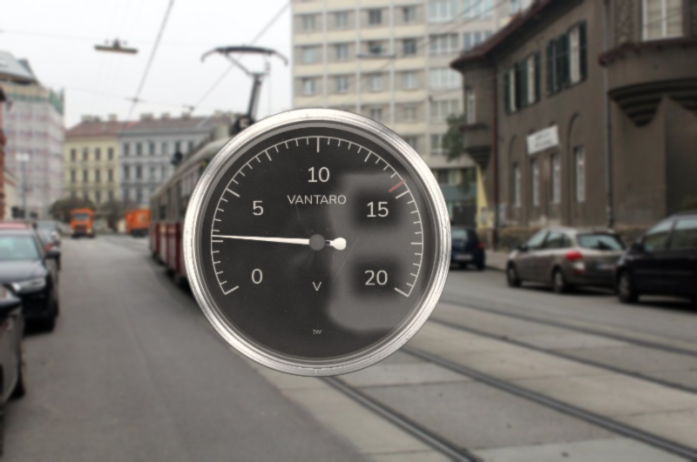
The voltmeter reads V 2.75
